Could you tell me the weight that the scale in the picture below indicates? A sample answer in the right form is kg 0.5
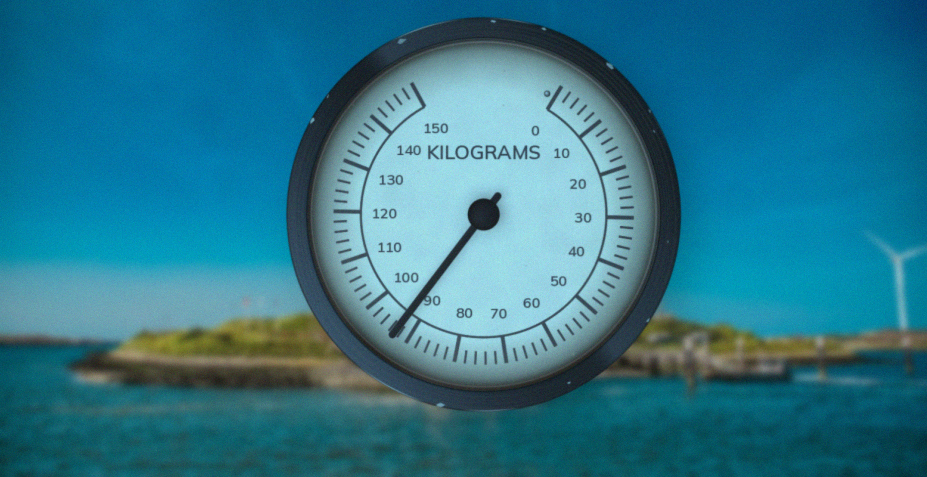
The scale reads kg 93
